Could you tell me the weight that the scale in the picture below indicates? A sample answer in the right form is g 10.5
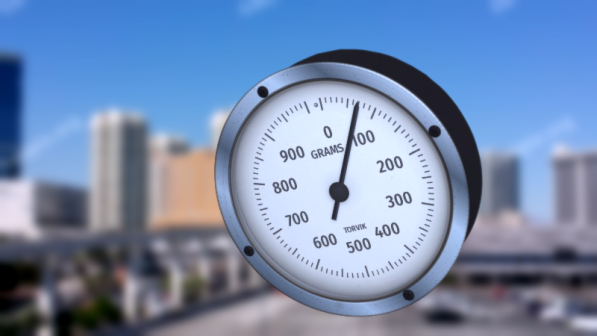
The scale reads g 70
